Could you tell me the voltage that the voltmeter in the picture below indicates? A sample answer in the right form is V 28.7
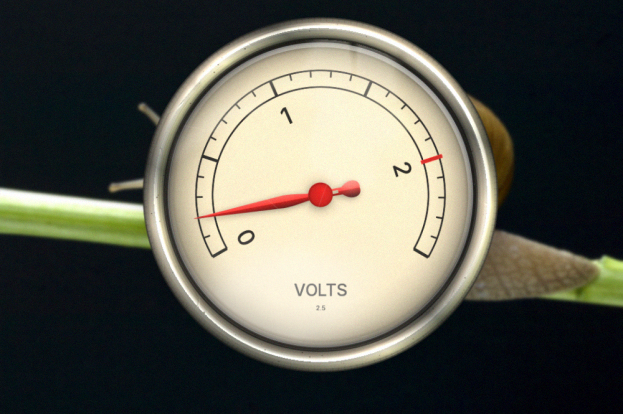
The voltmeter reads V 0.2
